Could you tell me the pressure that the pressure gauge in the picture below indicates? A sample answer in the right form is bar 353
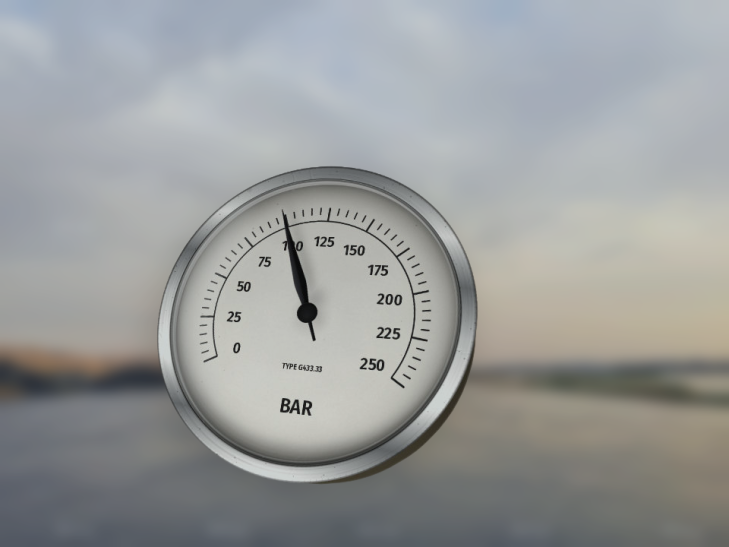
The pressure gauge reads bar 100
